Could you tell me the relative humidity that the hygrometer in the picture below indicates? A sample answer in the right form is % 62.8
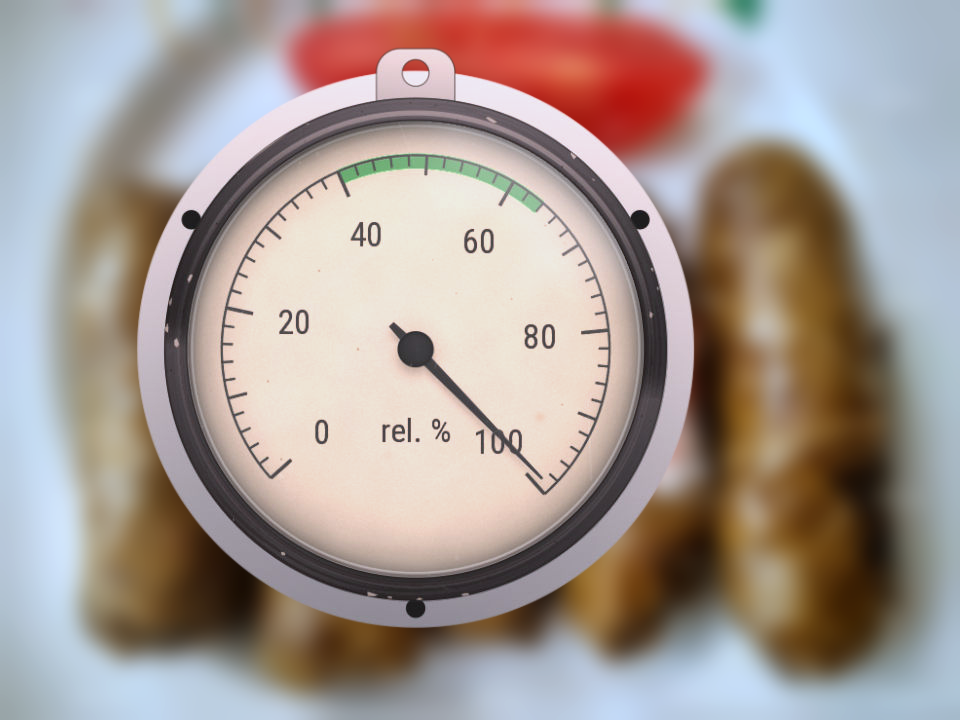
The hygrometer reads % 99
